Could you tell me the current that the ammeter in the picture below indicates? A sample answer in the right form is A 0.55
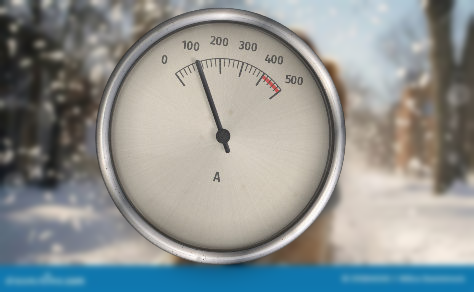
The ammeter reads A 100
